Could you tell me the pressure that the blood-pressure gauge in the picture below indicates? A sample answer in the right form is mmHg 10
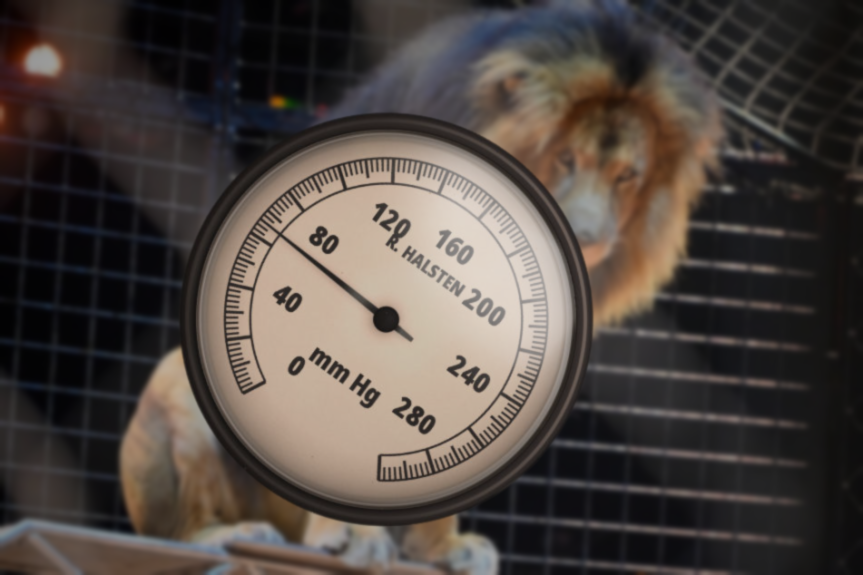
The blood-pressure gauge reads mmHg 66
